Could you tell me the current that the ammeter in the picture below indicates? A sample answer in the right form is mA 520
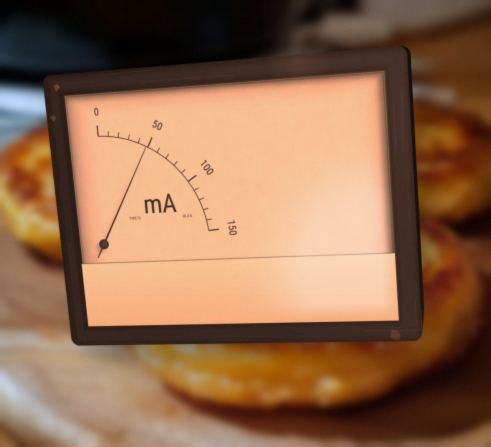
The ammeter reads mA 50
